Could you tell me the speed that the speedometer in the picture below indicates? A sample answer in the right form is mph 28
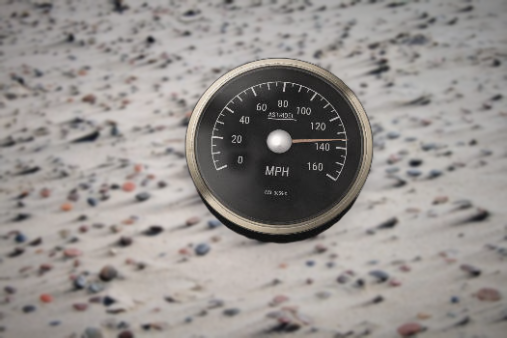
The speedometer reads mph 135
